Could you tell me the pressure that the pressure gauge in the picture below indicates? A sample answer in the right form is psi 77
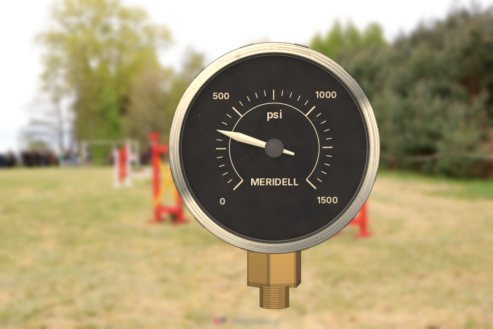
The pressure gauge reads psi 350
